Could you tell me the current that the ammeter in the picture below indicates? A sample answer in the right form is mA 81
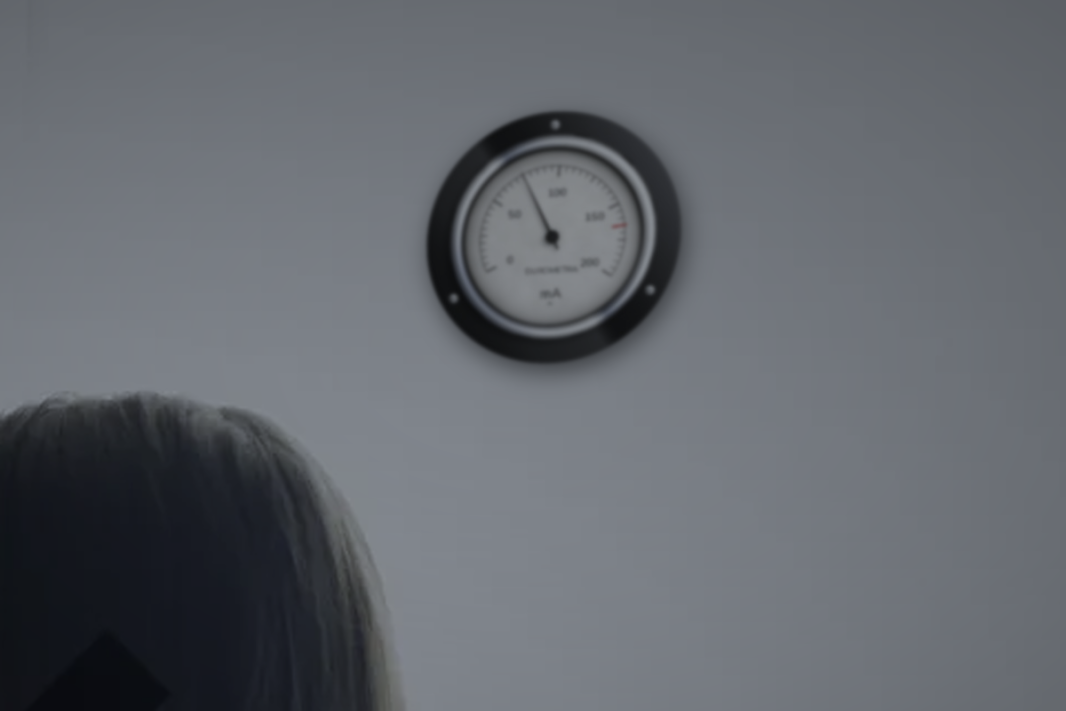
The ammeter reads mA 75
